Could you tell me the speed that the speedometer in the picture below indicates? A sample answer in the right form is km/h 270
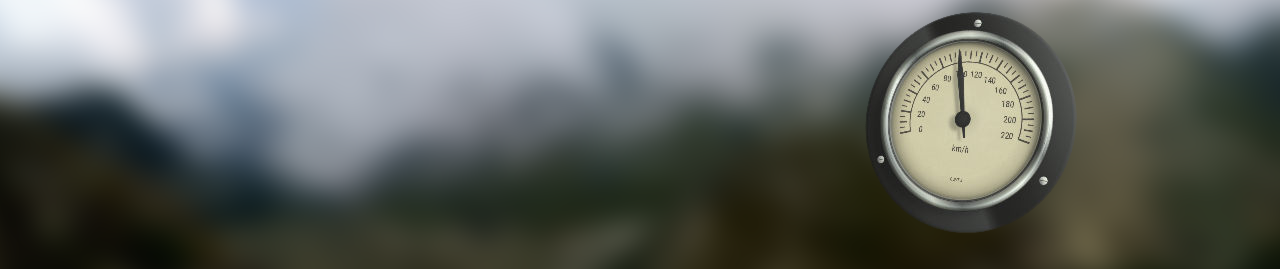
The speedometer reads km/h 100
